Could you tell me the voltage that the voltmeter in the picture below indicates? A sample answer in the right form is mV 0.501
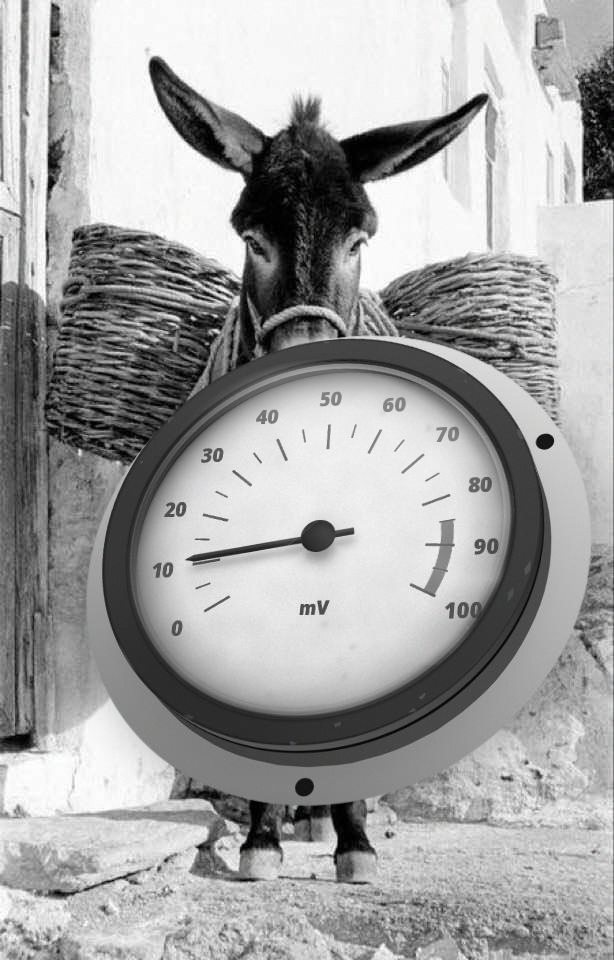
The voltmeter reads mV 10
